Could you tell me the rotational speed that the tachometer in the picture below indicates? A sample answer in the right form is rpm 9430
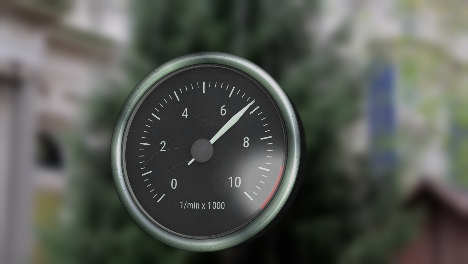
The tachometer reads rpm 6800
